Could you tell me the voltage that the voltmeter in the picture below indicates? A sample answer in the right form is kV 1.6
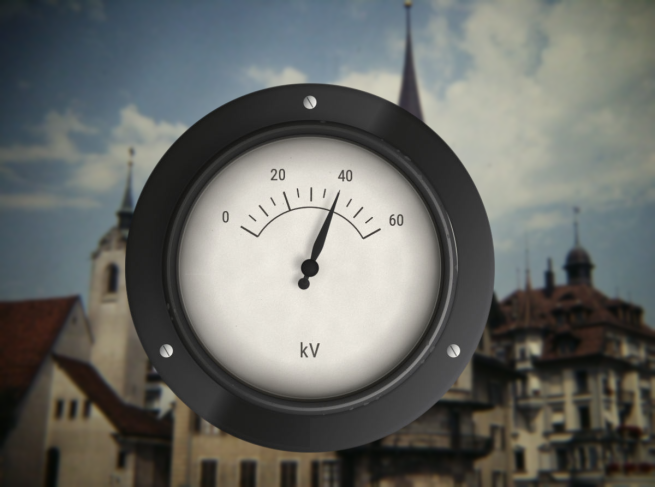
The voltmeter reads kV 40
